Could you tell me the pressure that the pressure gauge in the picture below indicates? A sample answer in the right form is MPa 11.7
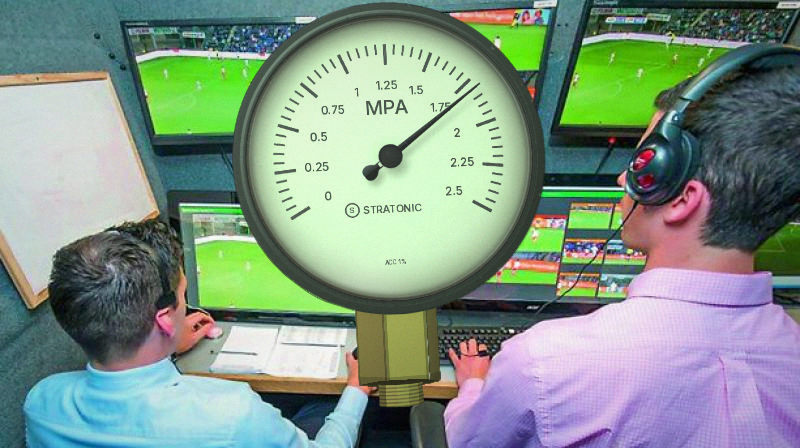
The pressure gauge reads MPa 1.8
